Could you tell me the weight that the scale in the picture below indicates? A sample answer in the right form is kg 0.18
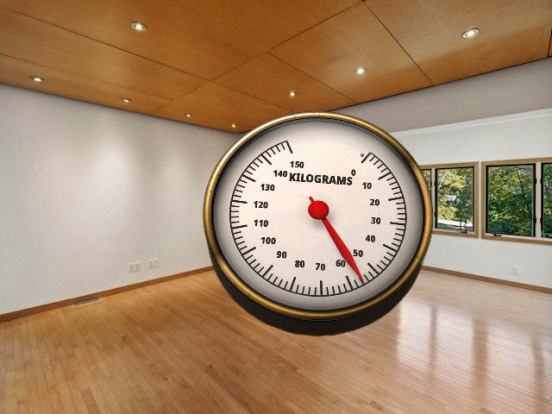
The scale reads kg 56
